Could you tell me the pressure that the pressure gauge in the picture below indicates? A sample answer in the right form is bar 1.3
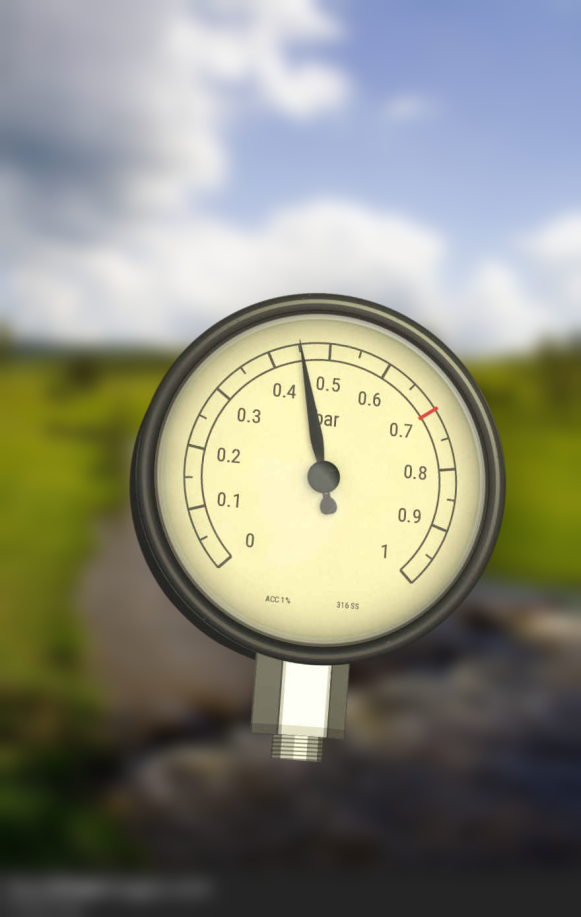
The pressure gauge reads bar 0.45
